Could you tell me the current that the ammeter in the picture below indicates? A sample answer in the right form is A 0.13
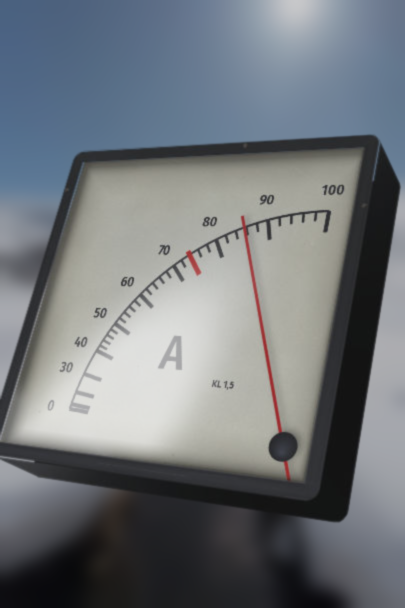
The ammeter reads A 86
